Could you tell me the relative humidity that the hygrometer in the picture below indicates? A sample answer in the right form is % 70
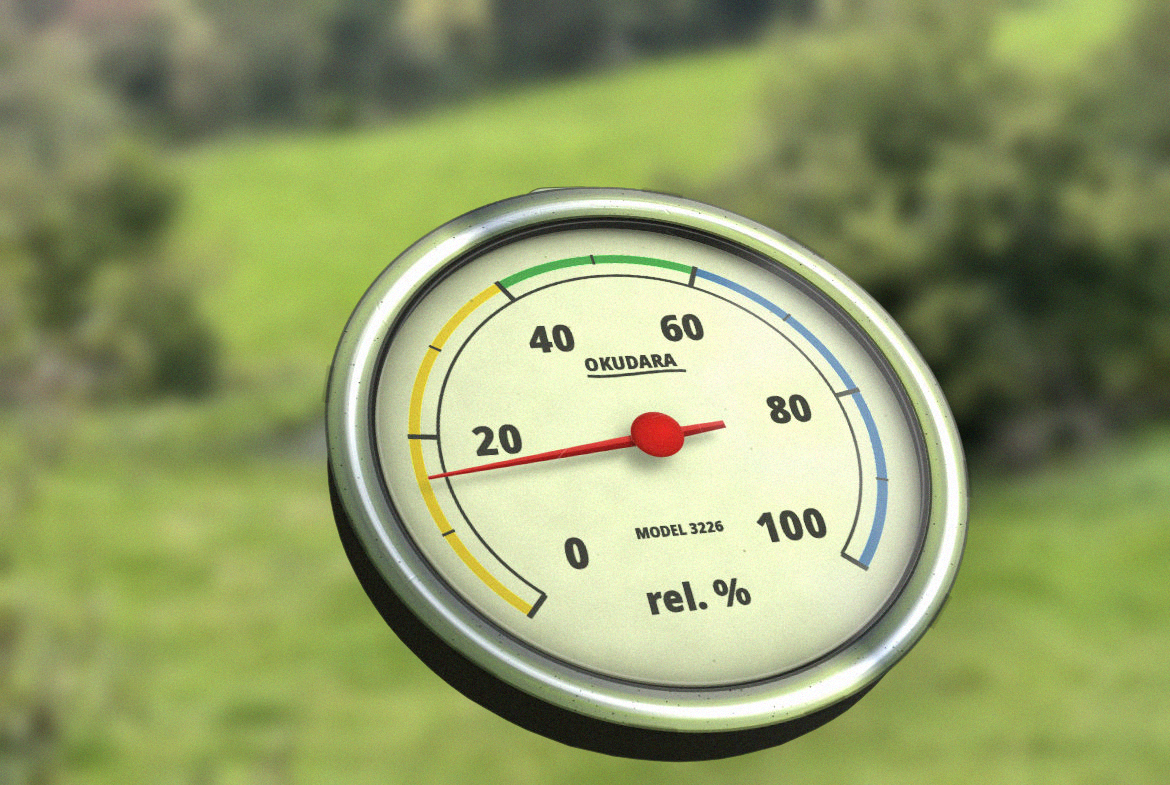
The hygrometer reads % 15
